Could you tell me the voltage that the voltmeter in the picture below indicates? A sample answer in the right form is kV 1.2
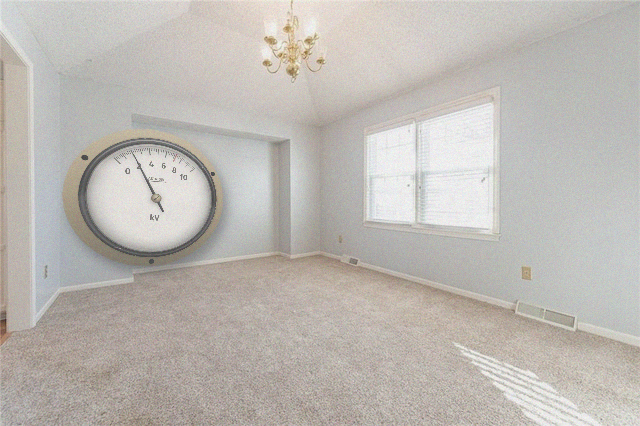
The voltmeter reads kV 2
